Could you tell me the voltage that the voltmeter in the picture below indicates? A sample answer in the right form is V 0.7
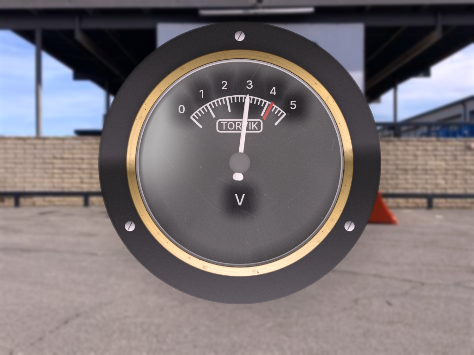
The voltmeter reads V 3
